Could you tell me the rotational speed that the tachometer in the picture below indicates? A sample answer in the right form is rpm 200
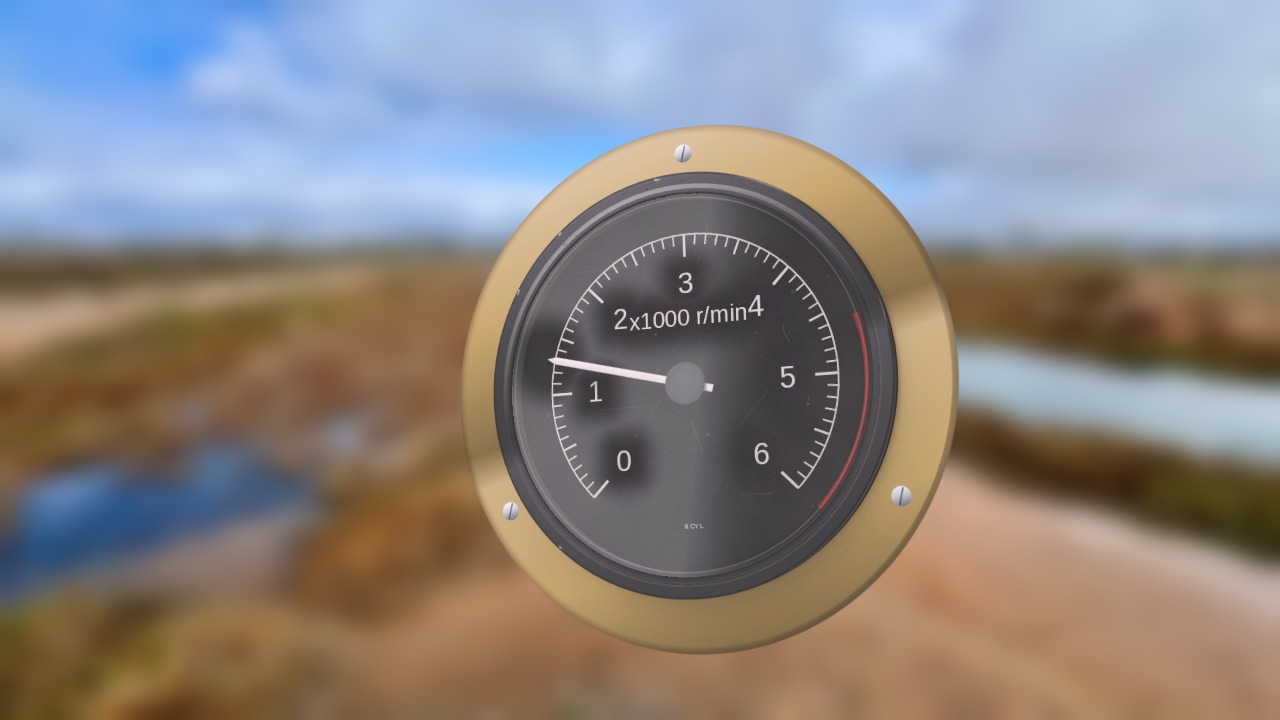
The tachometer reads rpm 1300
